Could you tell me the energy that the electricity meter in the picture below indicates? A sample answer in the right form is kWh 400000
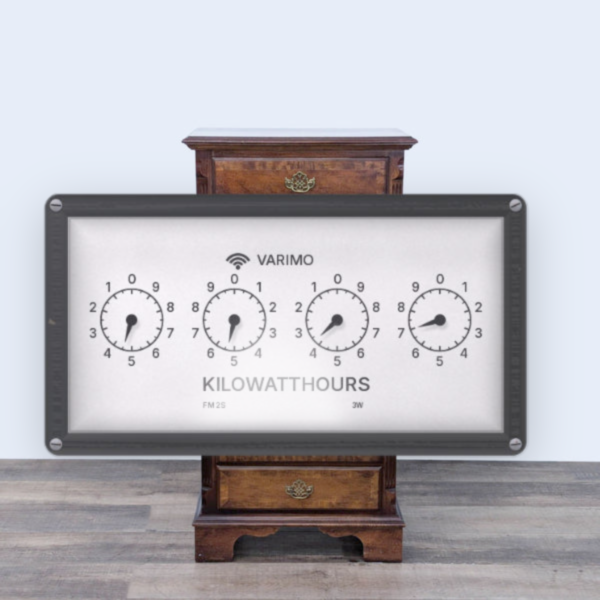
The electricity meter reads kWh 4537
